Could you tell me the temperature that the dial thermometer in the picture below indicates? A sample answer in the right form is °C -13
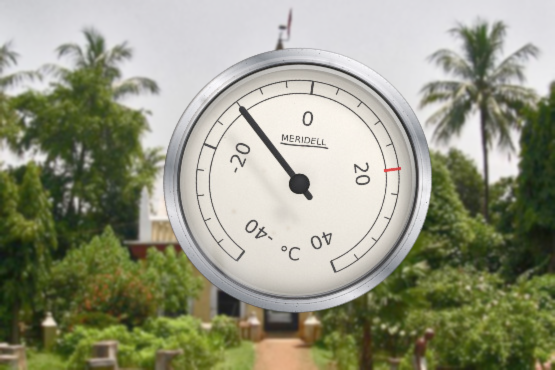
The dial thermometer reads °C -12
